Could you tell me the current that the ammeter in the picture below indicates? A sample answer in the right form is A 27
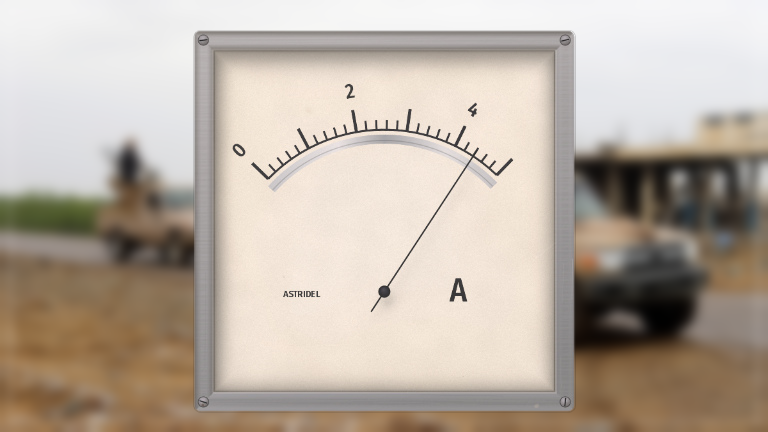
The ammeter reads A 4.4
